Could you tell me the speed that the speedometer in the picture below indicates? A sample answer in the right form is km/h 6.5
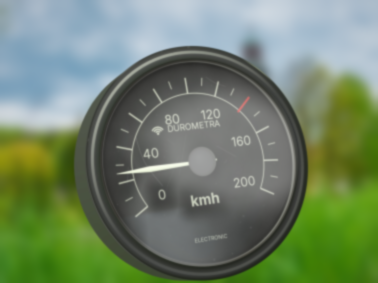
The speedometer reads km/h 25
